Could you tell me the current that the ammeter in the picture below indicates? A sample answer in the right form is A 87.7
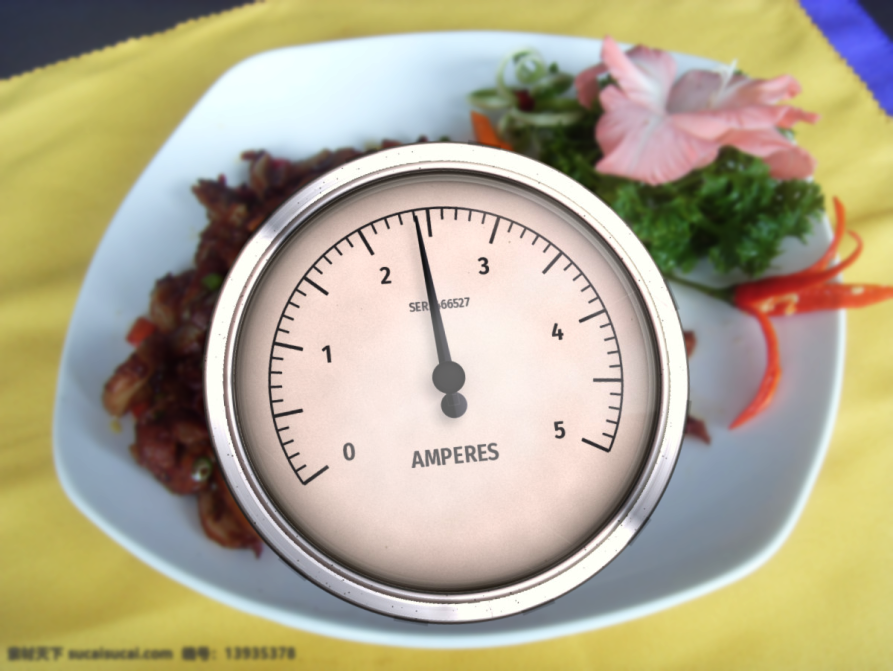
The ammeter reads A 2.4
